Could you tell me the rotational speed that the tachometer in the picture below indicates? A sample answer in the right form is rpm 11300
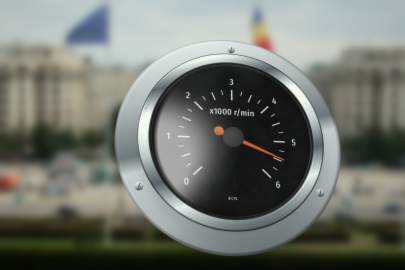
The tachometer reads rpm 5500
